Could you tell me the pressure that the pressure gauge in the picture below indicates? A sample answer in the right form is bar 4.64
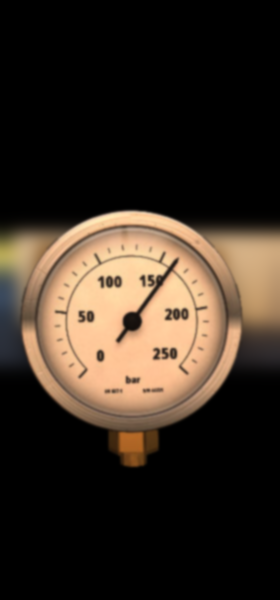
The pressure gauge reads bar 160
